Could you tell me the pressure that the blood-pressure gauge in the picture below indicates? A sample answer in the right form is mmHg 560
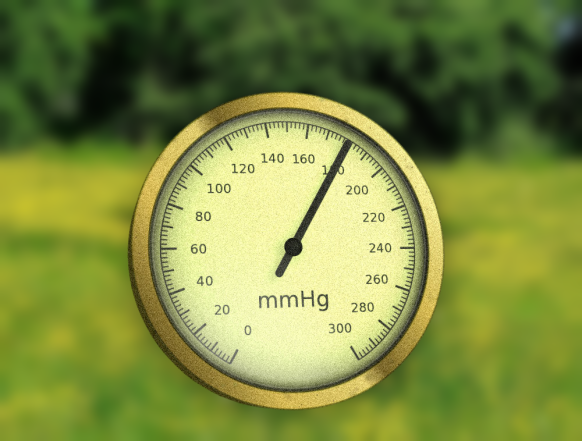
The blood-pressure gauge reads mmHg 180
